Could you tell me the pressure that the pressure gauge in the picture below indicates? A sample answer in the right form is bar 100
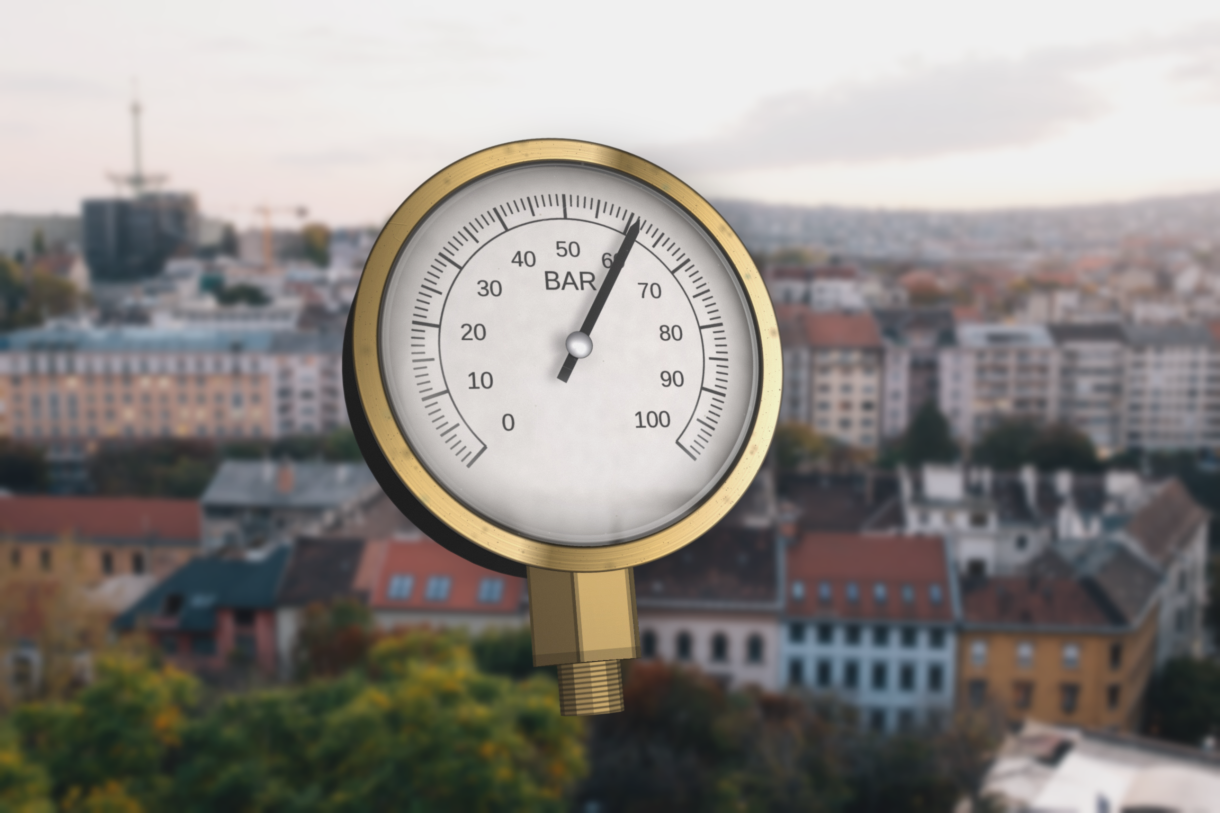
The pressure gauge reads bar 61
